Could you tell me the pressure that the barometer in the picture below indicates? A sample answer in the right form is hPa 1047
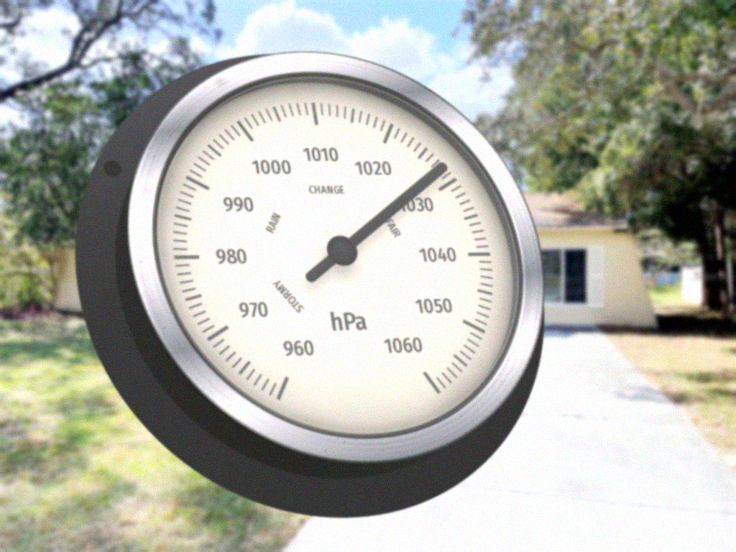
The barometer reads hPa 1028
